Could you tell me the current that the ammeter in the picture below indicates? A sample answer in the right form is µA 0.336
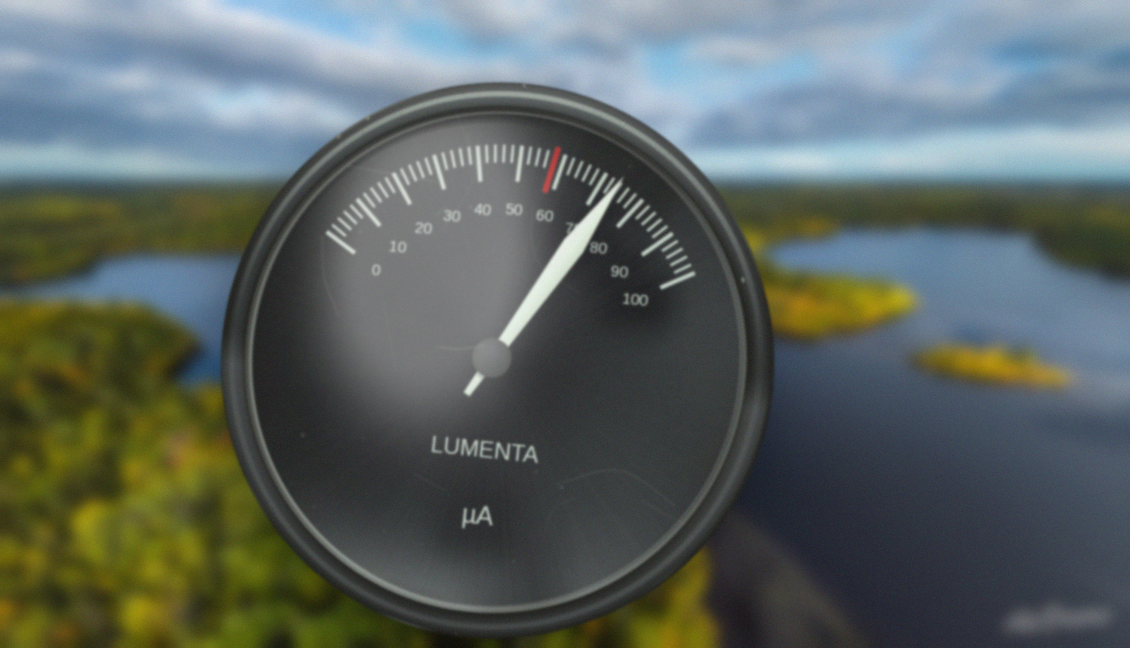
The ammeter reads µA 74
